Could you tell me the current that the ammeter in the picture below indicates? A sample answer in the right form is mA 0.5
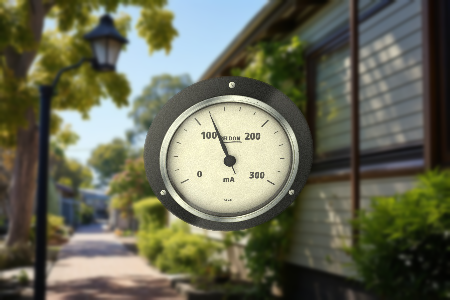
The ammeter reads mA 120
